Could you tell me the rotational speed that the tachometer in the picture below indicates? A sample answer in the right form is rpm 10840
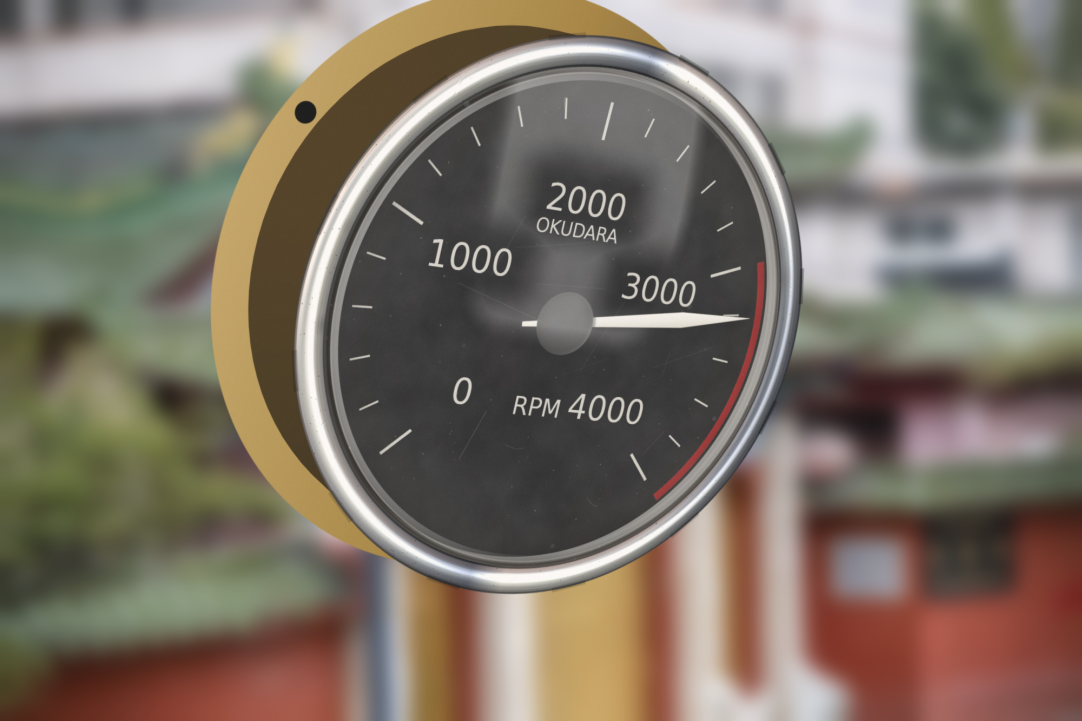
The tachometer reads rpm 3200
